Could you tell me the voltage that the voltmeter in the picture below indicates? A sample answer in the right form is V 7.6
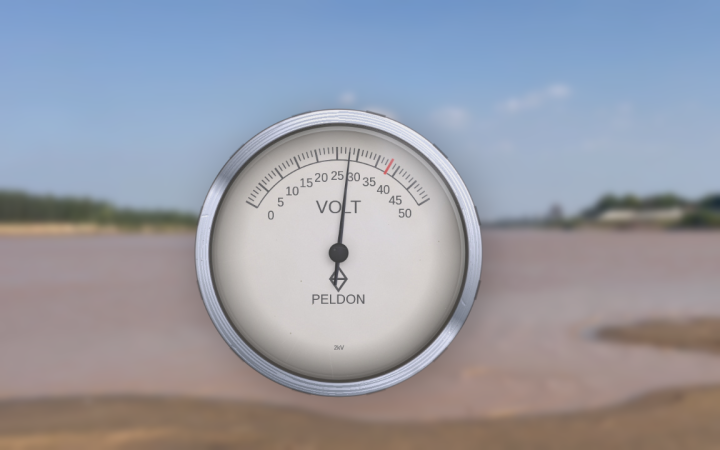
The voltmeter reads V 28
